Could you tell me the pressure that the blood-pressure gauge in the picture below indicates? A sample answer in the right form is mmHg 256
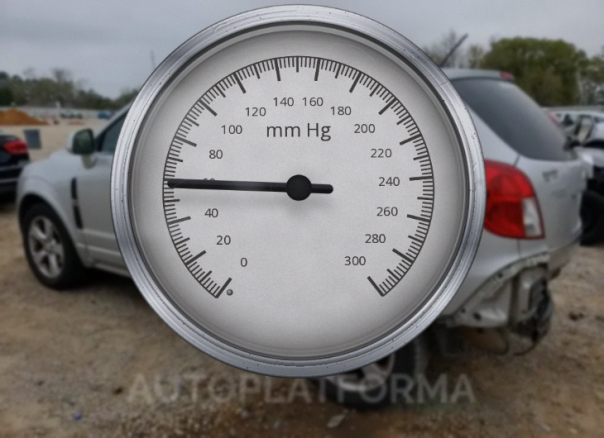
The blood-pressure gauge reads mmHg 58
